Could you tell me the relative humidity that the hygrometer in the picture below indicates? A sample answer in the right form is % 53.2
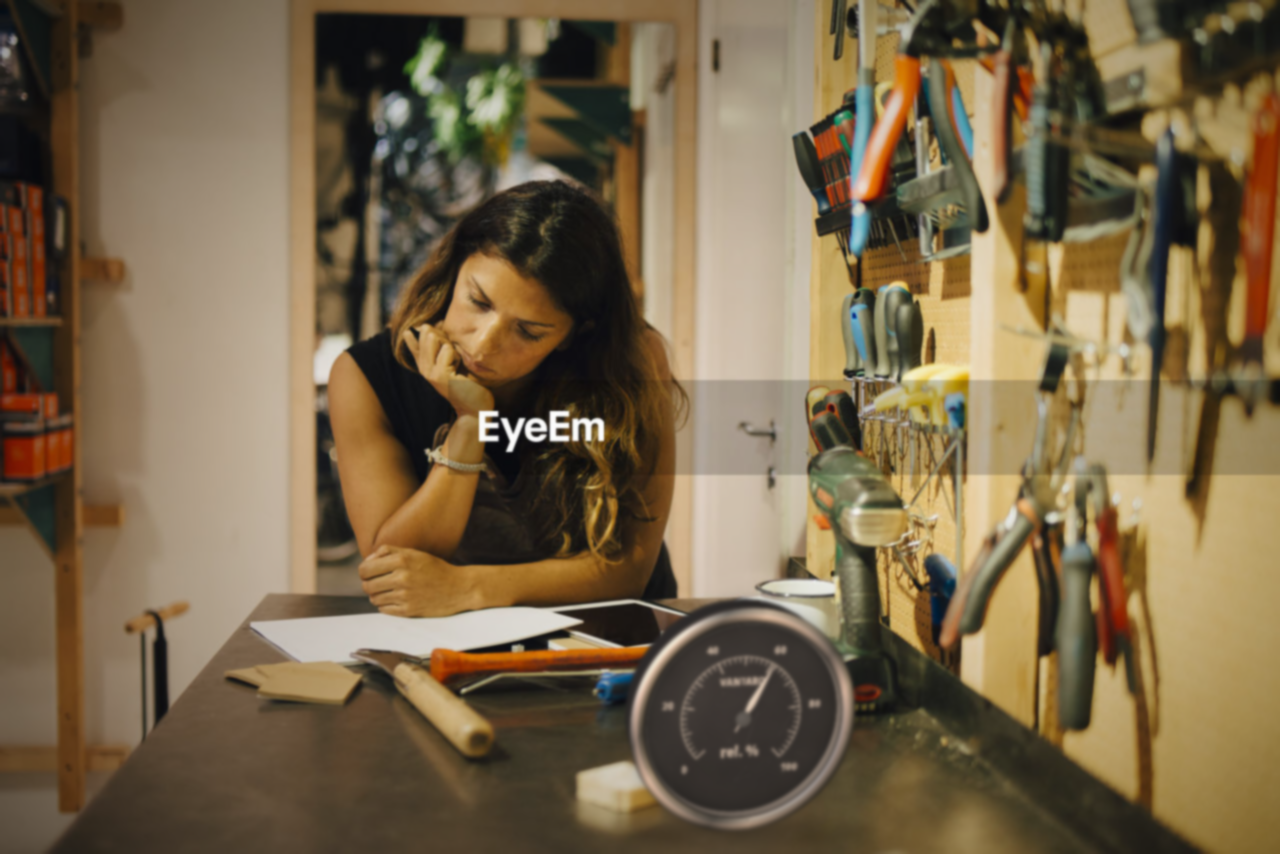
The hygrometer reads % 60
